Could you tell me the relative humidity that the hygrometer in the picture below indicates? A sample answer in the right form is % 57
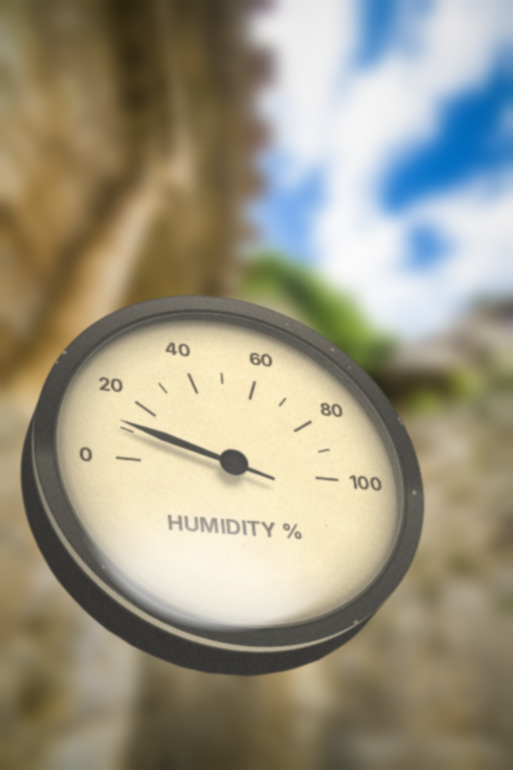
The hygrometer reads % 10
